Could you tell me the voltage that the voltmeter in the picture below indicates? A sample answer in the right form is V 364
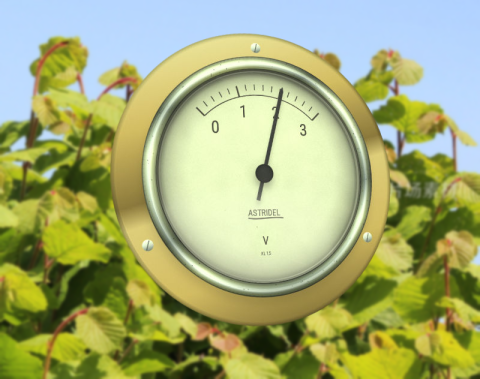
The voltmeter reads V 2
